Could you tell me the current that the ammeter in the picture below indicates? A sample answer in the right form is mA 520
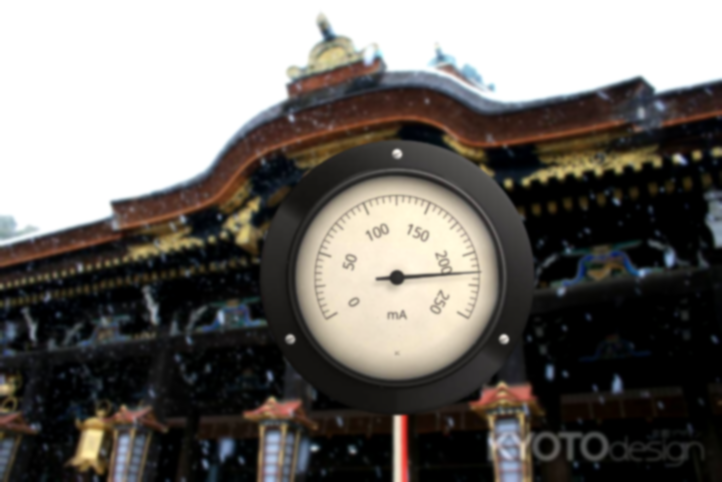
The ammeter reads mA 215
